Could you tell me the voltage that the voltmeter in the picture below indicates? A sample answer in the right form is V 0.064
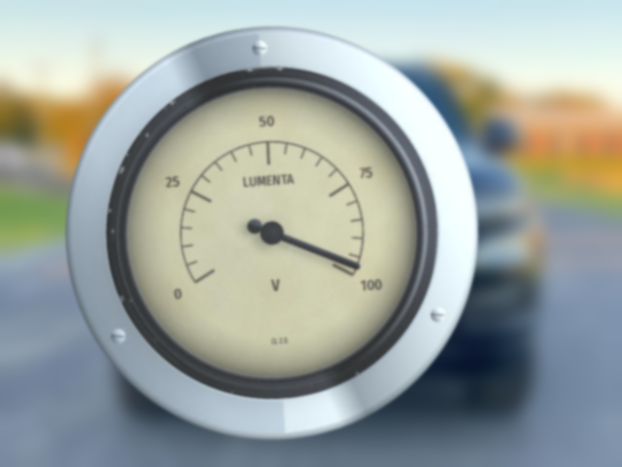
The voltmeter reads V 97.5
